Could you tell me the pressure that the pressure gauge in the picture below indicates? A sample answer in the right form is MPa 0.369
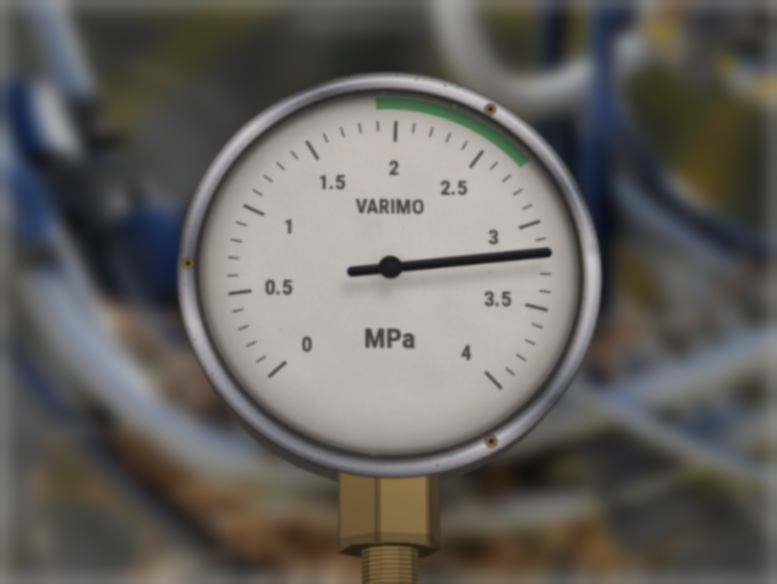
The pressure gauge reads MPa 3.2
